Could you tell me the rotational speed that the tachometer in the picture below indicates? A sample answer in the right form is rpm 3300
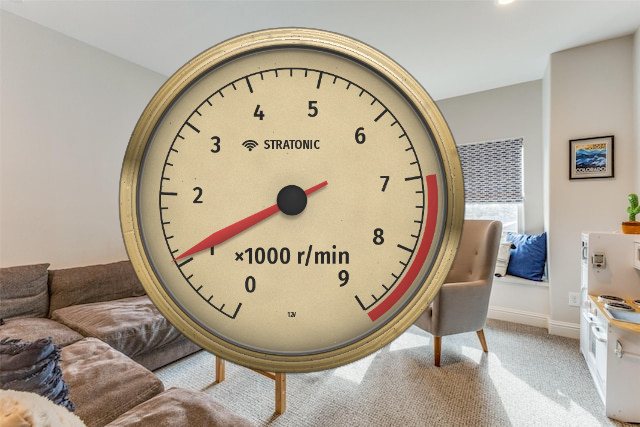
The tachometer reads rpm 1100
